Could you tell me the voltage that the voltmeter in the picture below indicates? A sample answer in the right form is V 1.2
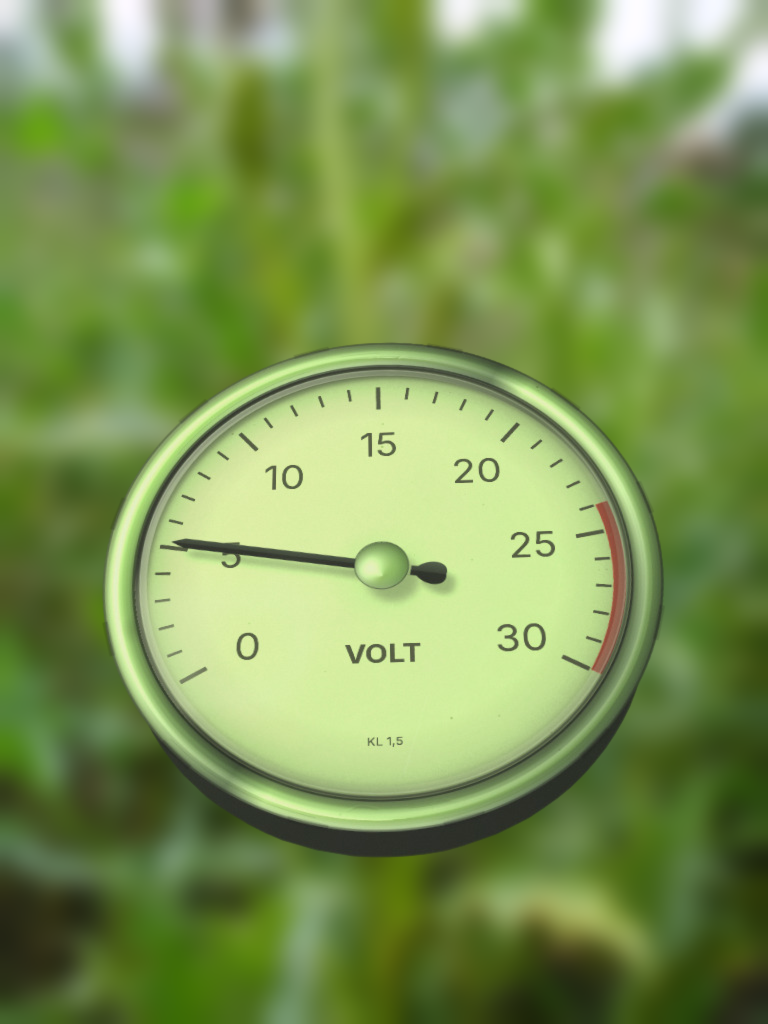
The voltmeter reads V 5
